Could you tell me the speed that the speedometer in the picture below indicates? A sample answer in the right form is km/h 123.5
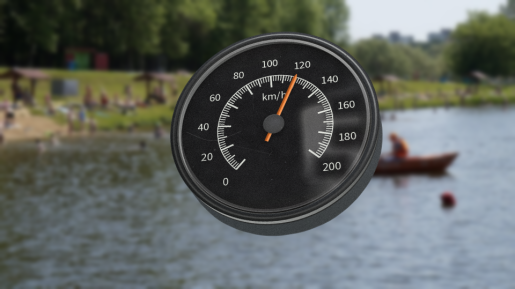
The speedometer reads km/h 120
